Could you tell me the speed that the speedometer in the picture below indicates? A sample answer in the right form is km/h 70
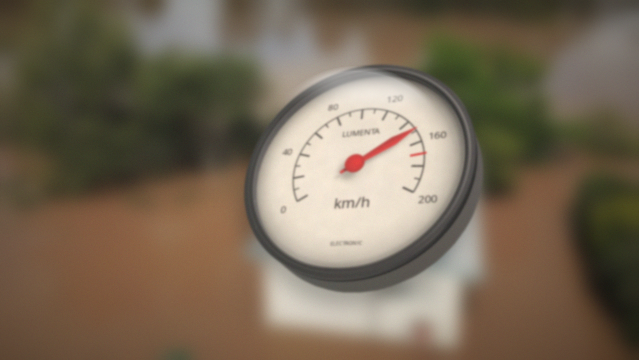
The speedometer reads km/h 150
